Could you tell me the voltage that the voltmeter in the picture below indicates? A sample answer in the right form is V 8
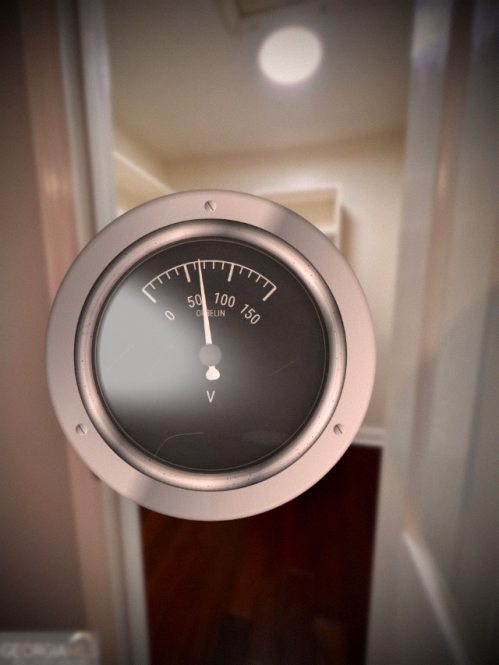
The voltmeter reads V 65
